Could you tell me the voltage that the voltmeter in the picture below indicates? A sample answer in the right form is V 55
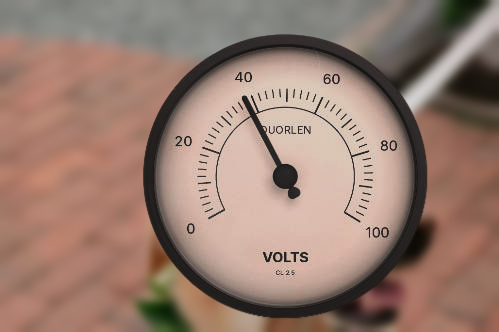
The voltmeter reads V 38
